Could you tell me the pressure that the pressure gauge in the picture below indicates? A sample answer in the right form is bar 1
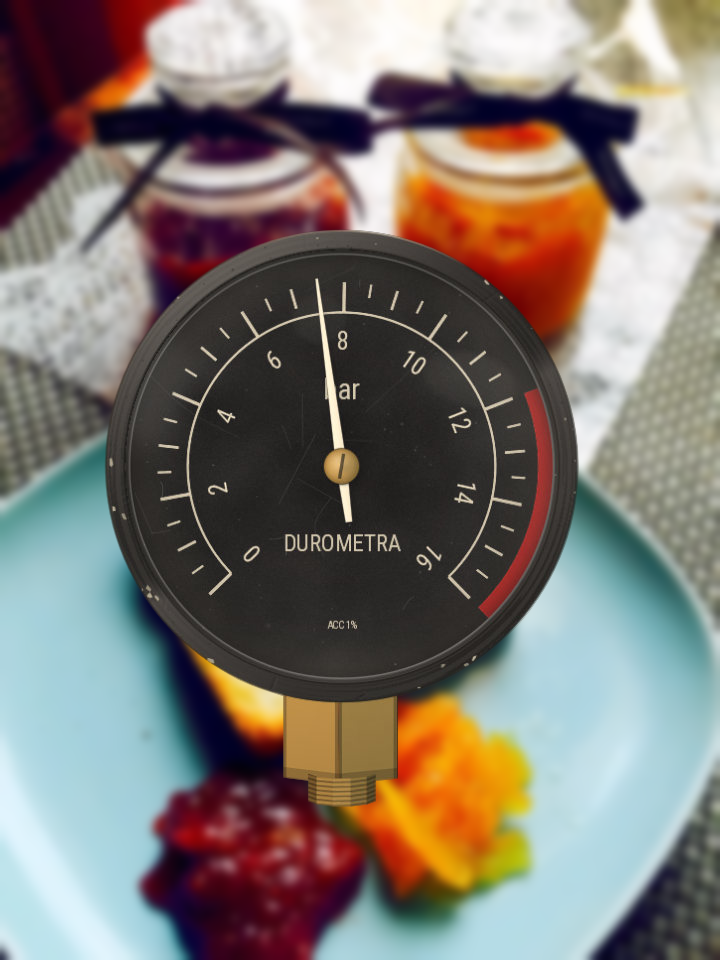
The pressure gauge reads bar 7.5
